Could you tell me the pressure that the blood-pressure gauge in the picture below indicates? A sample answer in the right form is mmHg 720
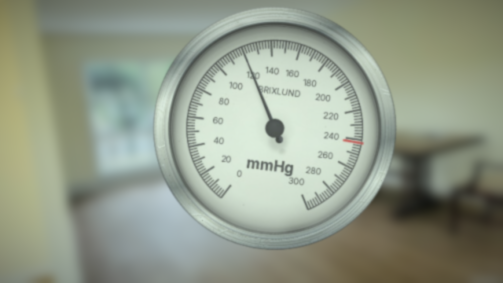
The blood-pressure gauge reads mmHg 120
